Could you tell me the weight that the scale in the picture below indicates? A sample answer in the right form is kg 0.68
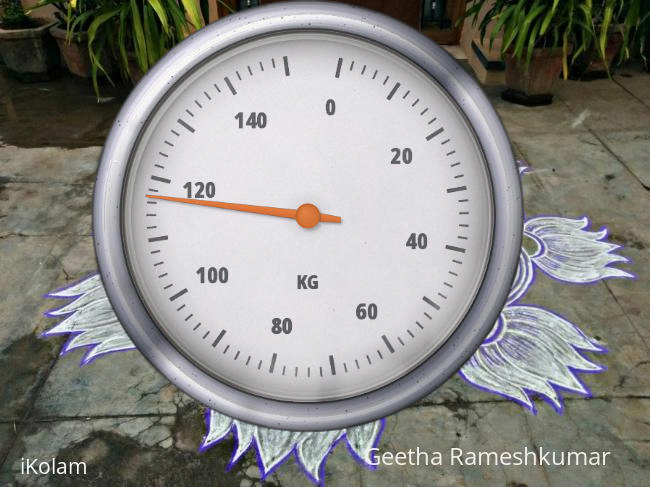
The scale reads kg 117
